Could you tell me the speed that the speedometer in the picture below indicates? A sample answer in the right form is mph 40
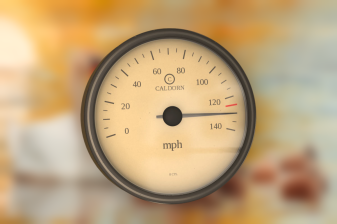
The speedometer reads mph 130
